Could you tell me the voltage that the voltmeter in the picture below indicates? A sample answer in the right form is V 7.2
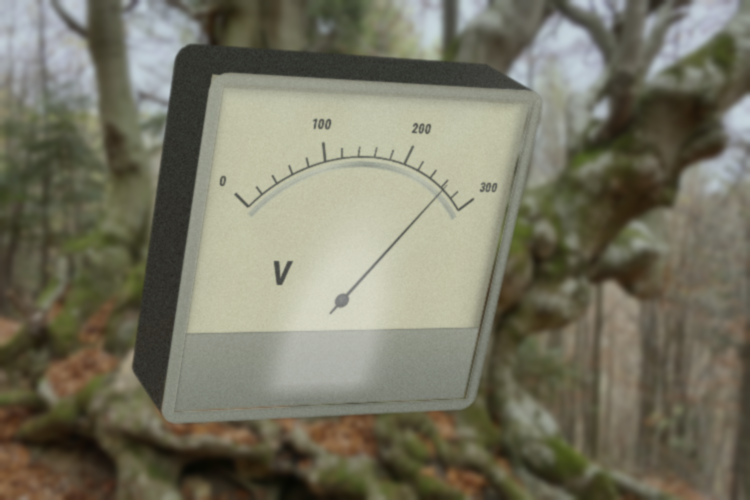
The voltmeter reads V 260
